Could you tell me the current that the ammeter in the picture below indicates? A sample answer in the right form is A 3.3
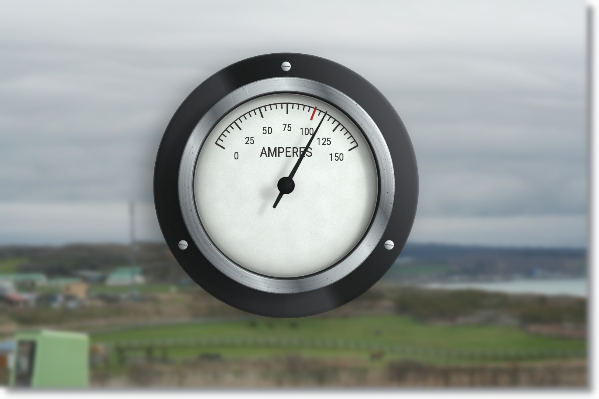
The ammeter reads A 110
